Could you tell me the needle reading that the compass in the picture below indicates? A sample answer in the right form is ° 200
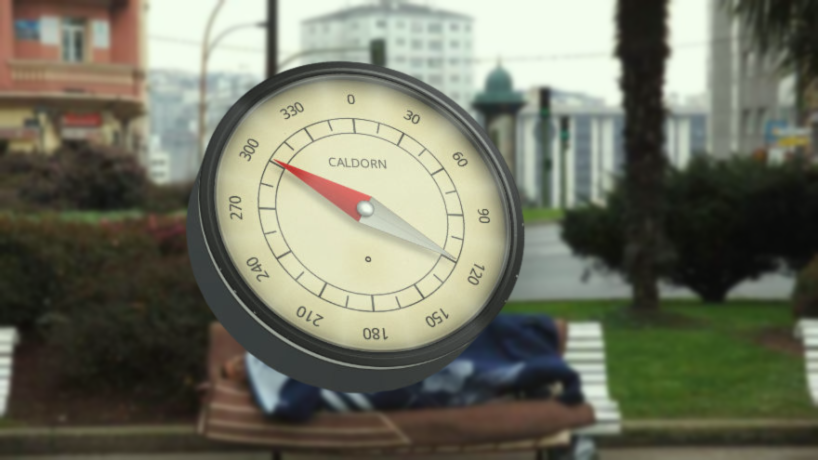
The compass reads ° 300
